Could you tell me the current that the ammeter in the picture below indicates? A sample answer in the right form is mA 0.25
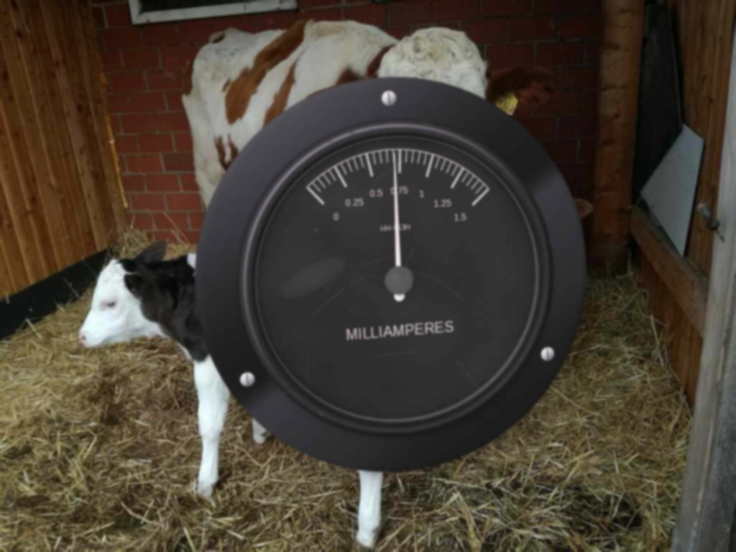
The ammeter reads mA 0.7
